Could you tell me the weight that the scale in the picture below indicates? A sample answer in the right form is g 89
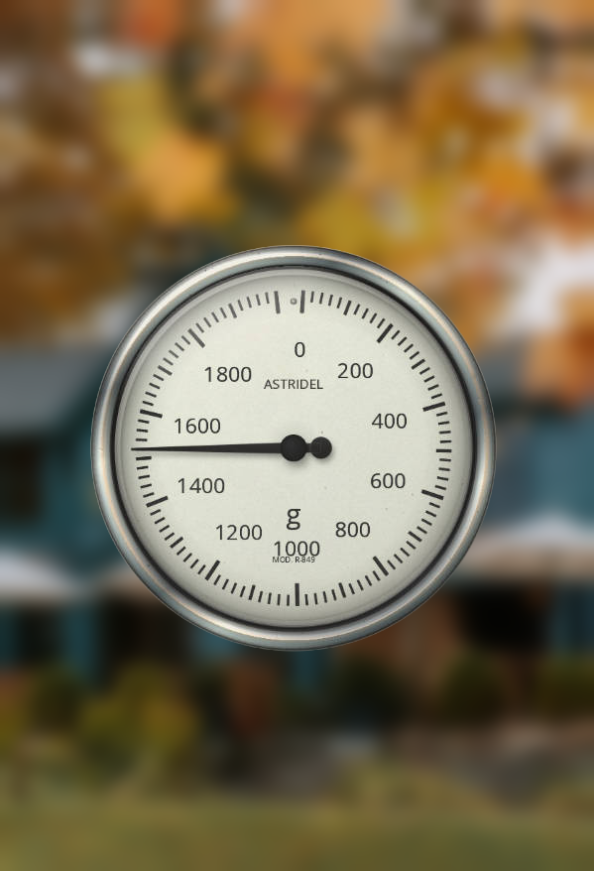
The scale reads g 1520
